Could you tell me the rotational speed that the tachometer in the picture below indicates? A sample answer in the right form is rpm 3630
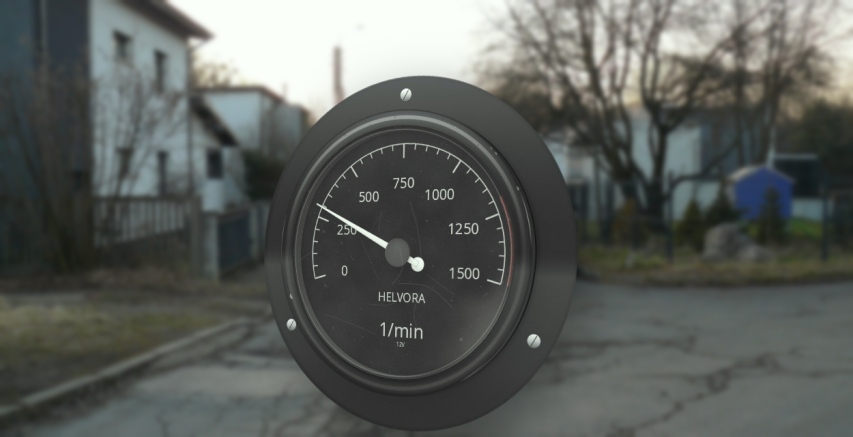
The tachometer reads rpm 300
